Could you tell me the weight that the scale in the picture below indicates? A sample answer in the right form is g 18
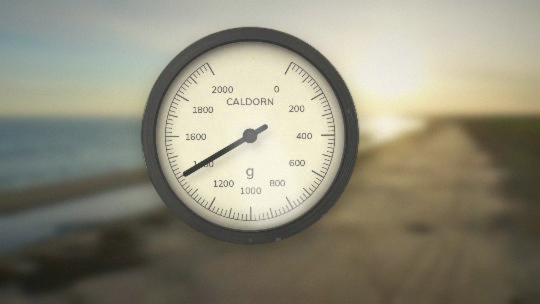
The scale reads g 1400
